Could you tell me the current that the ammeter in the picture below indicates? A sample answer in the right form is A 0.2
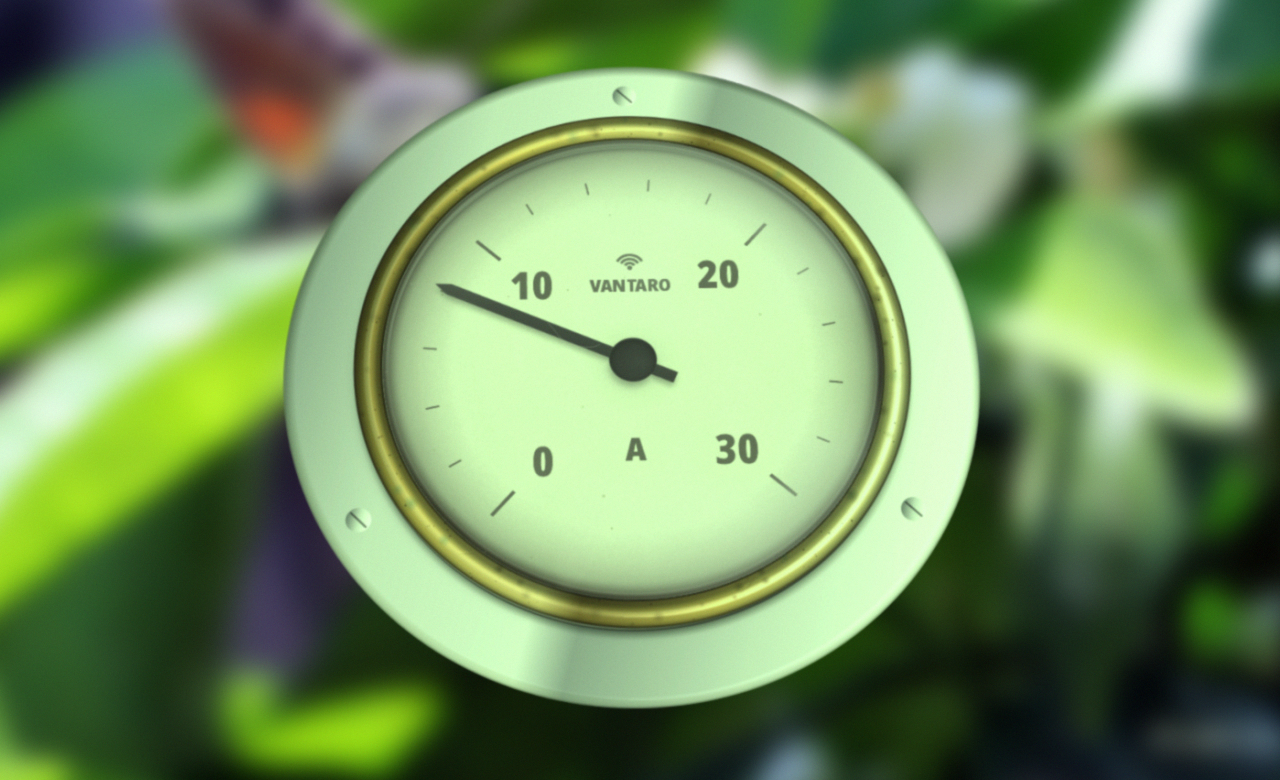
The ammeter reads A 8
